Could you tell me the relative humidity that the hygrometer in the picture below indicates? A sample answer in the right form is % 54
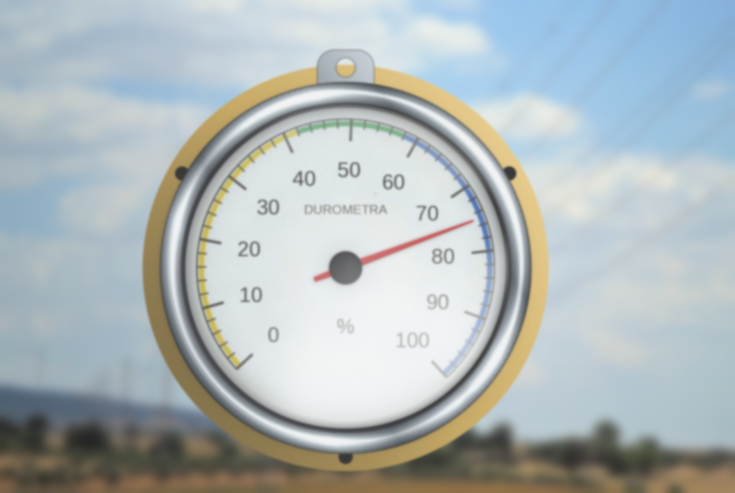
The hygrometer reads % 75
